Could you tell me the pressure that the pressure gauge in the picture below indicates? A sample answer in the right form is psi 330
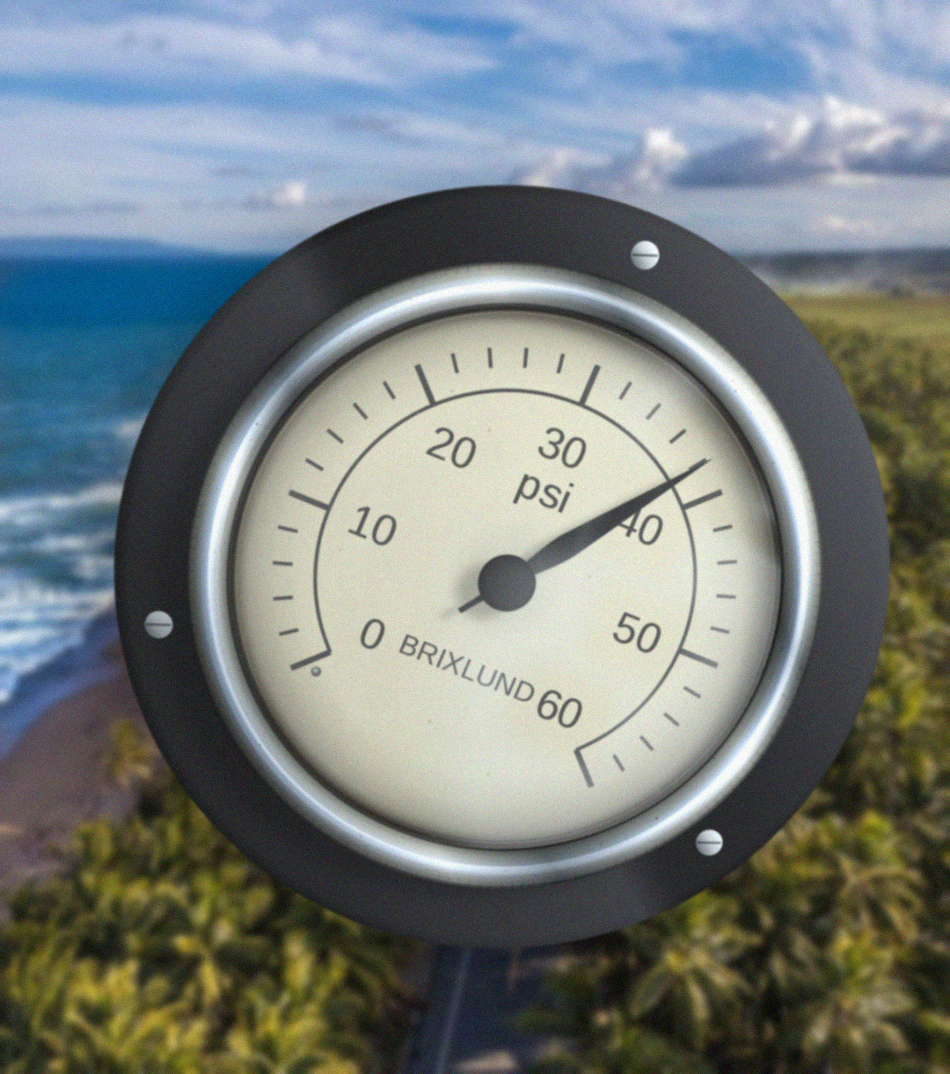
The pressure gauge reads psi 38
